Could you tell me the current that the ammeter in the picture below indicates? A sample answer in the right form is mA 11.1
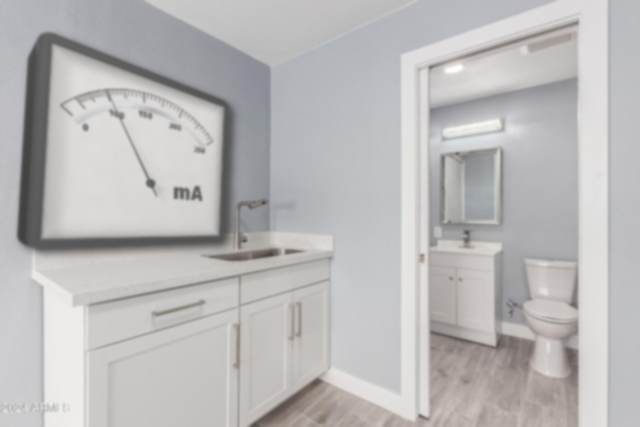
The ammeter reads mA 100
